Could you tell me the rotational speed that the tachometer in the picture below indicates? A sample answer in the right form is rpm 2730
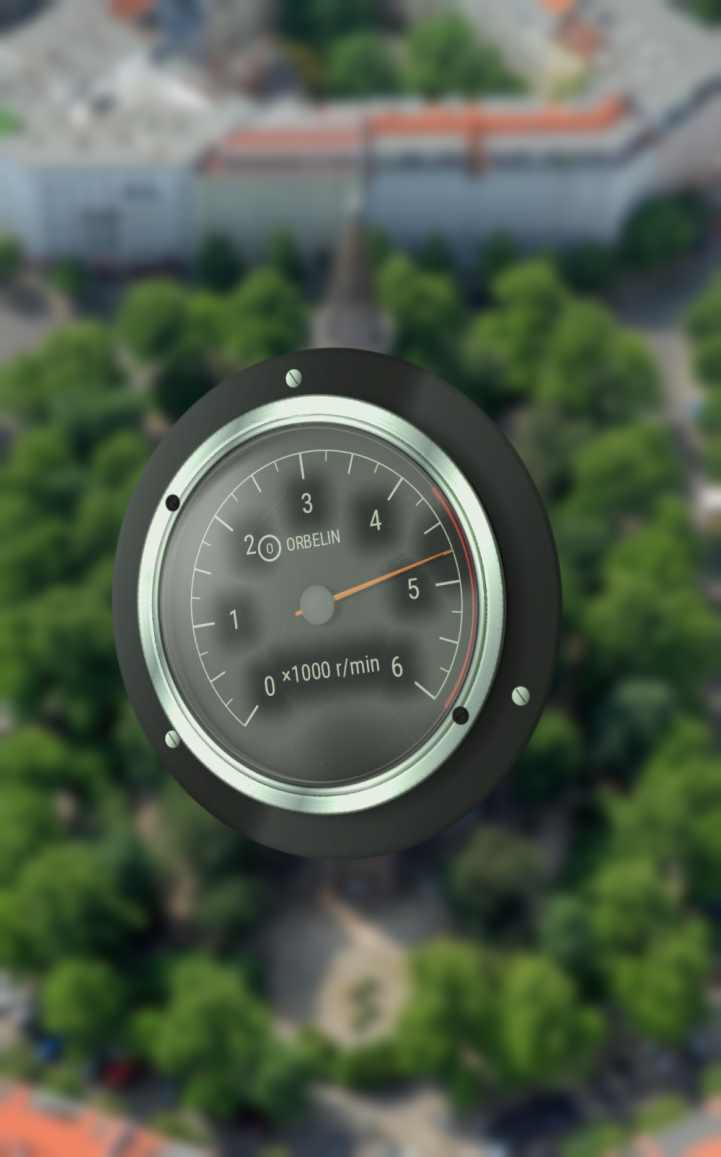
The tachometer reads rpm 4750
